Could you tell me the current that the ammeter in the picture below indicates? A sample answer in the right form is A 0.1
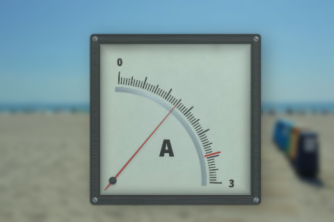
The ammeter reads A 1.25
